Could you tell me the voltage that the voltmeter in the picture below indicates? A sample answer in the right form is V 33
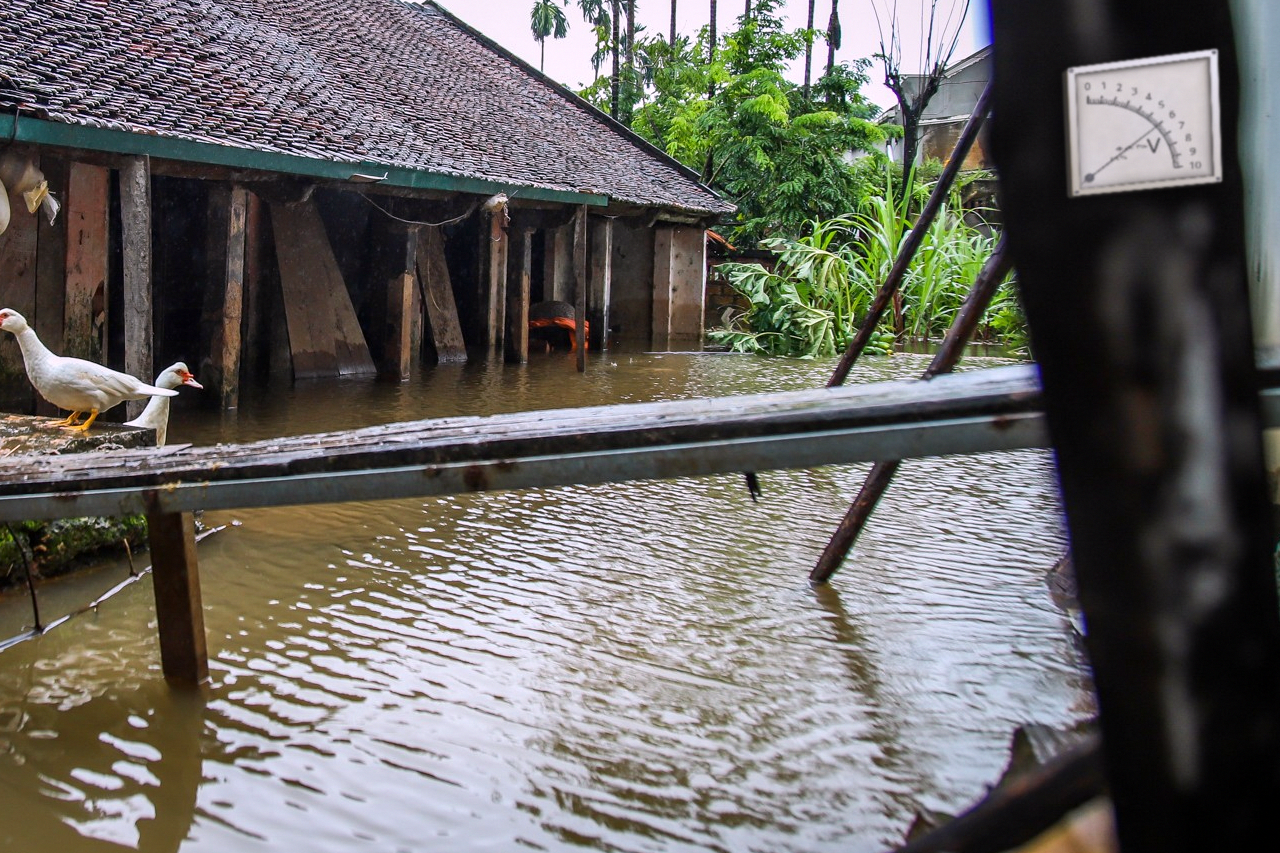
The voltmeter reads V 6
